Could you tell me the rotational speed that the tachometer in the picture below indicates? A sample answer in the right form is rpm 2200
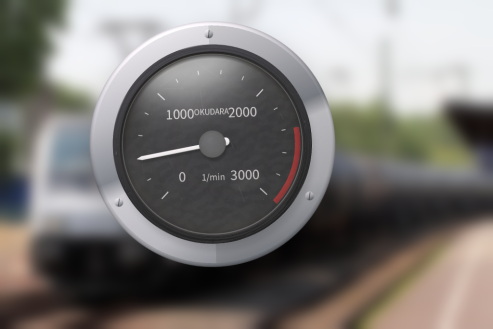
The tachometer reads rpm 400
